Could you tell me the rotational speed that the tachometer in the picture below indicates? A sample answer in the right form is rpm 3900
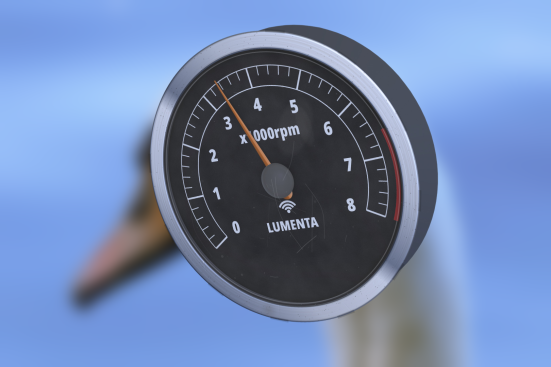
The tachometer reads rpm 3400
